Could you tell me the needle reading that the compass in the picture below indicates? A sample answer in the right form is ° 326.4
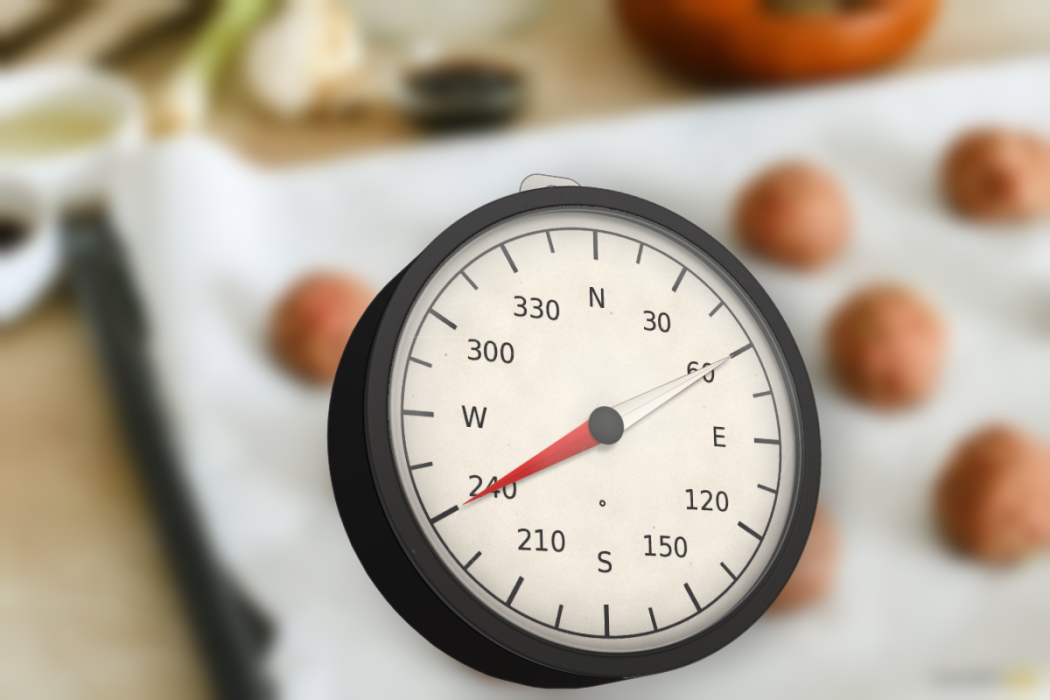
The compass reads ° 240
